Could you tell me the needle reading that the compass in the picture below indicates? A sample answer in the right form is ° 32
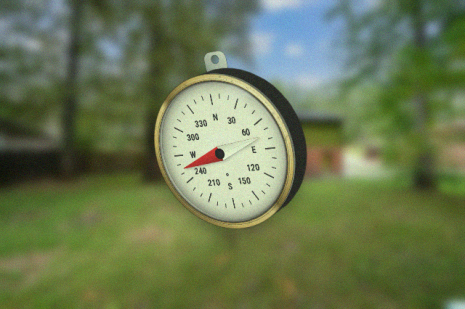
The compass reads ° 255
